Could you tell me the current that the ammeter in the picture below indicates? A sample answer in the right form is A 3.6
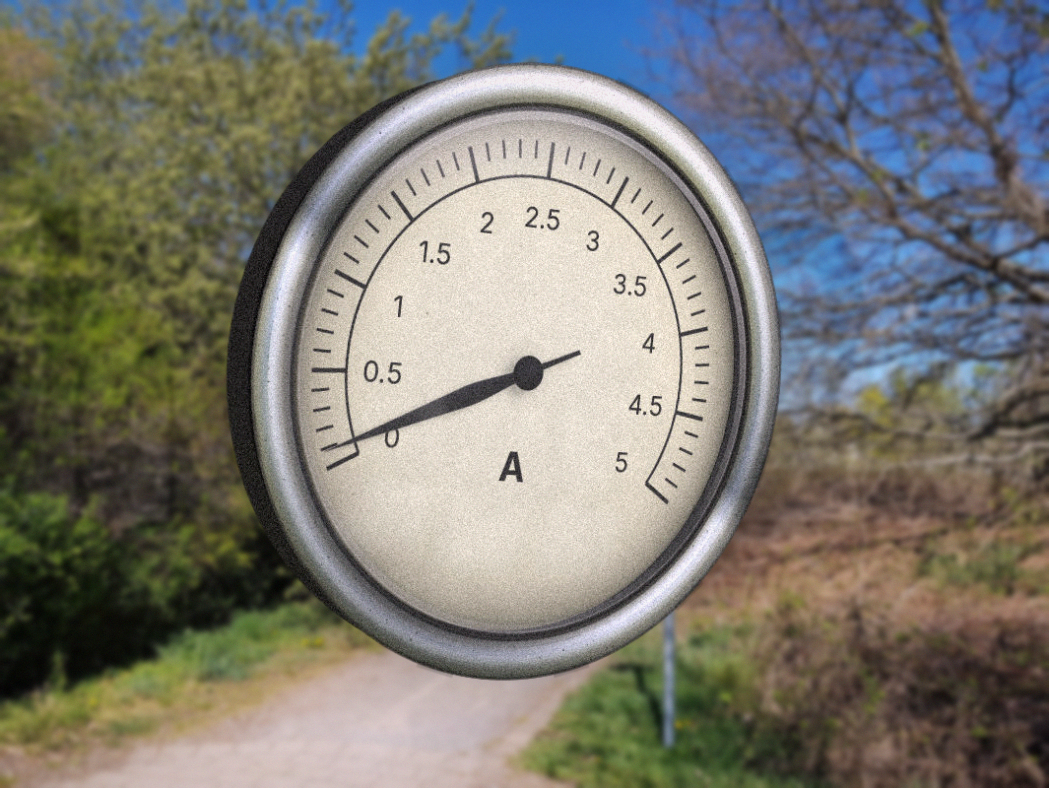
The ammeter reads A 0.1
